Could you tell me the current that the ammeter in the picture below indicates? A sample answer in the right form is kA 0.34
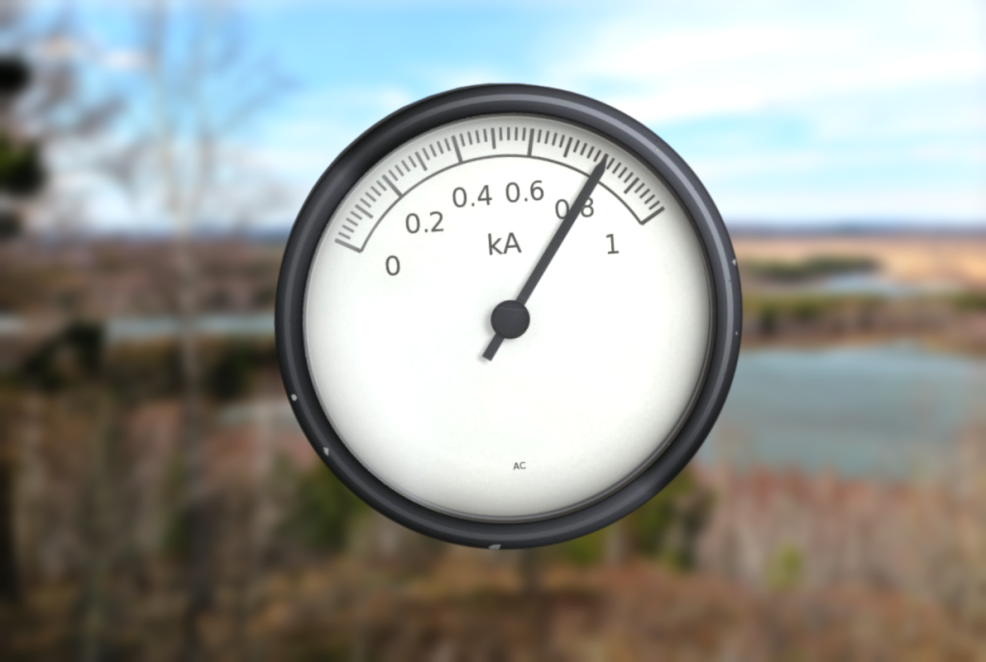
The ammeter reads kA 0.8
